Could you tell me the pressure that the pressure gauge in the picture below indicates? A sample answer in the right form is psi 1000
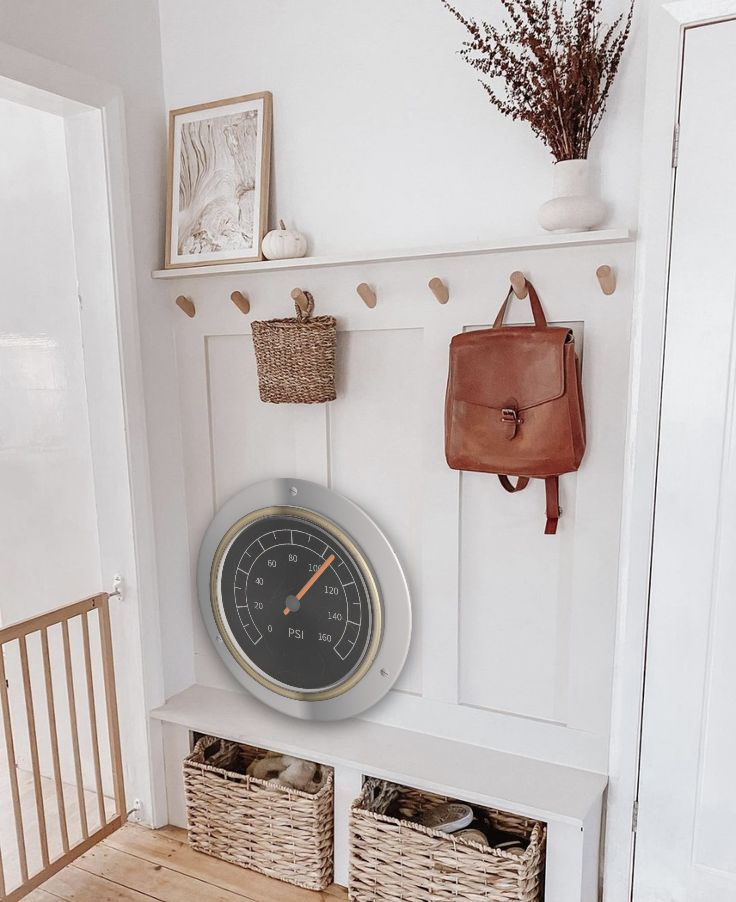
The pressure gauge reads psi 105
